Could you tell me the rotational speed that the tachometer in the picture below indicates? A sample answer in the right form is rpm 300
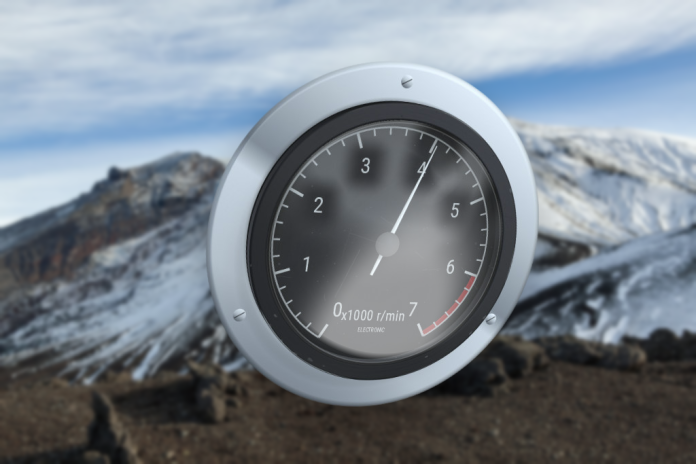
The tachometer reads rpm 4000
